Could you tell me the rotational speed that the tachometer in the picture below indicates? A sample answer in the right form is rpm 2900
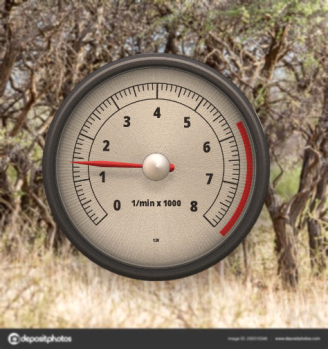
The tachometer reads rpm 1400
